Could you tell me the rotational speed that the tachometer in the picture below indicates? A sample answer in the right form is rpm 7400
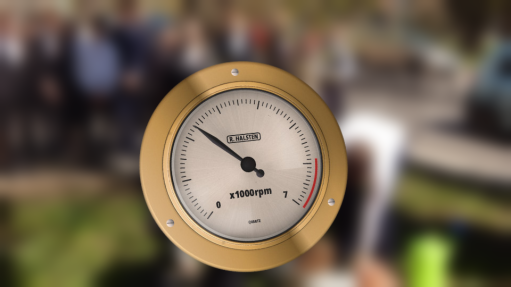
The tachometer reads rpm 2300
